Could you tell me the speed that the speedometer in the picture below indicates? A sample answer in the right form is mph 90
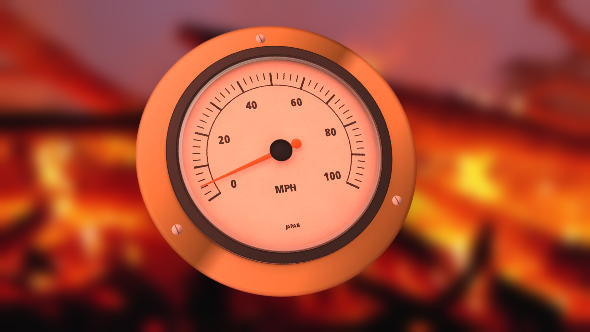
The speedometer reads mph 4
